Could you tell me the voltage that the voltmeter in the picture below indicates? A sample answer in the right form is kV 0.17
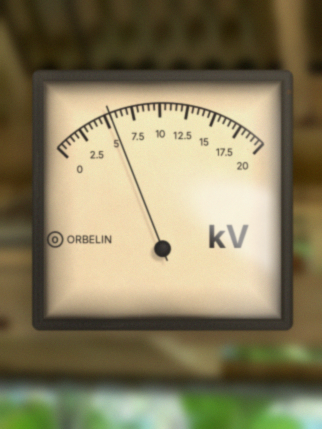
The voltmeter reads kV 5.5
